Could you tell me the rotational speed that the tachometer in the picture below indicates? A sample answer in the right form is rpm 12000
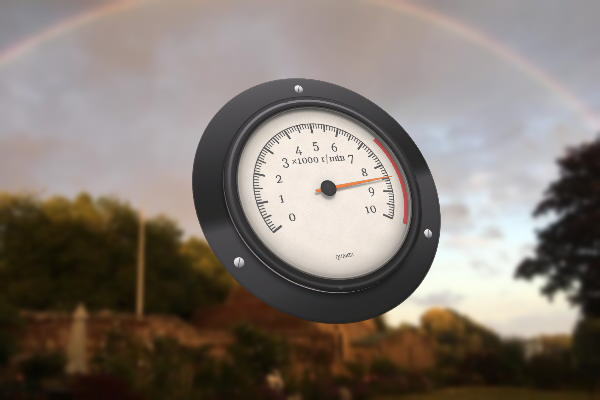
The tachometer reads rpm 8500
